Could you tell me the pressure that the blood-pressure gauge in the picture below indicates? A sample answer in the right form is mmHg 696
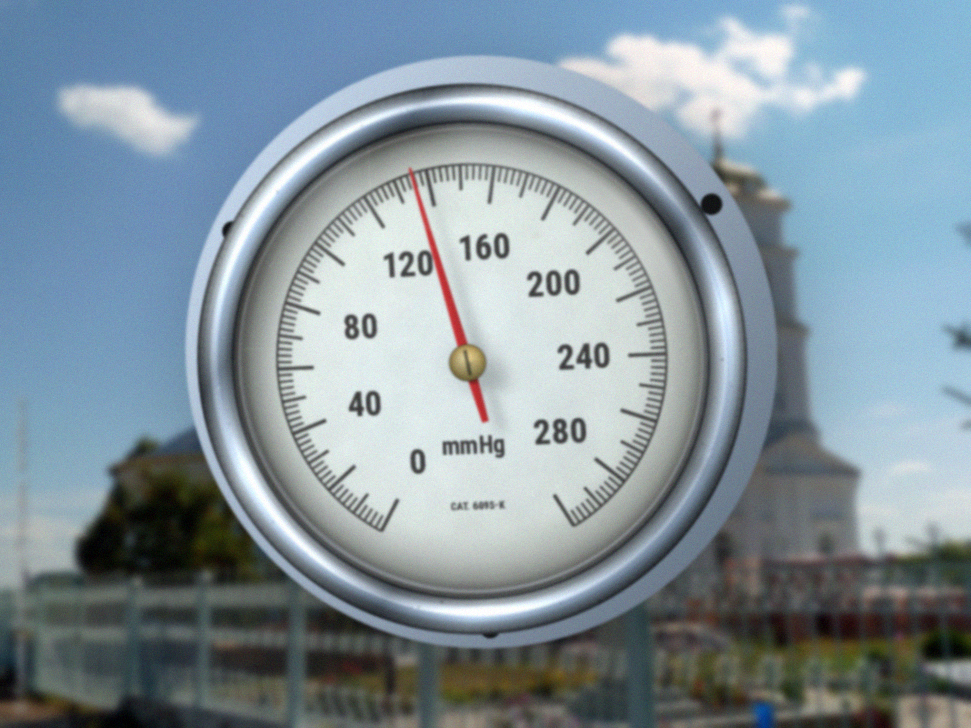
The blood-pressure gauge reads mmHg 136
